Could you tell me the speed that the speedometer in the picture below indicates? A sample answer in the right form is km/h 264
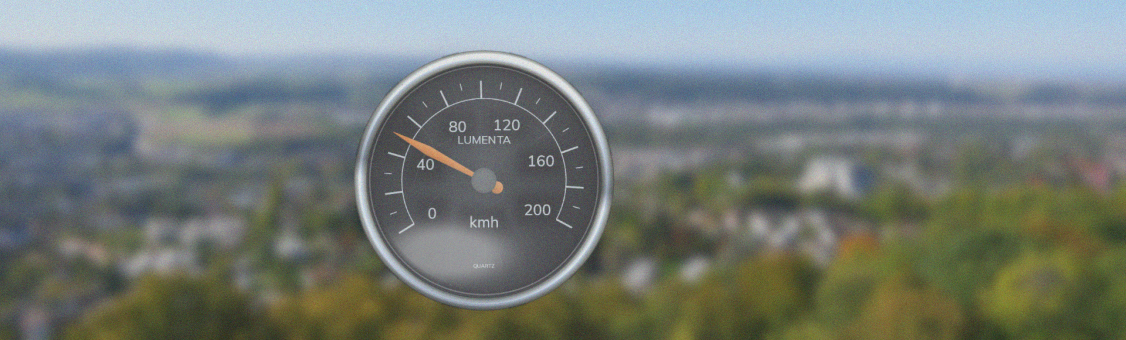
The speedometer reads km/h 50
